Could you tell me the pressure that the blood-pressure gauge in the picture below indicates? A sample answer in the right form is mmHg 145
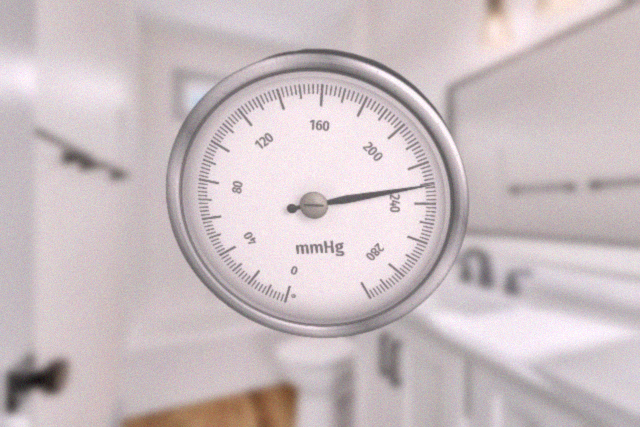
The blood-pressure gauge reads mmHg 230
